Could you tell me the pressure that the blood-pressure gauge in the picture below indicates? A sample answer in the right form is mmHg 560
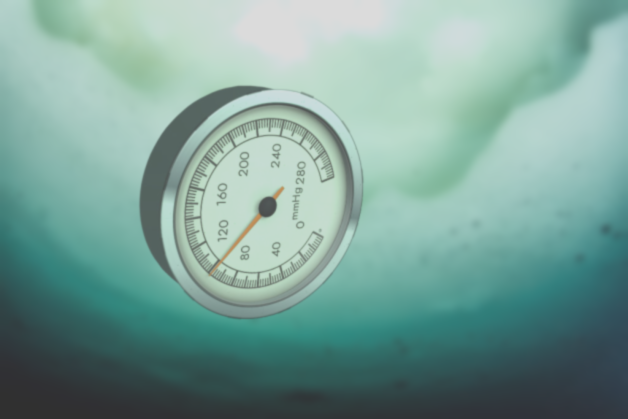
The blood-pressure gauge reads mmHg 100
